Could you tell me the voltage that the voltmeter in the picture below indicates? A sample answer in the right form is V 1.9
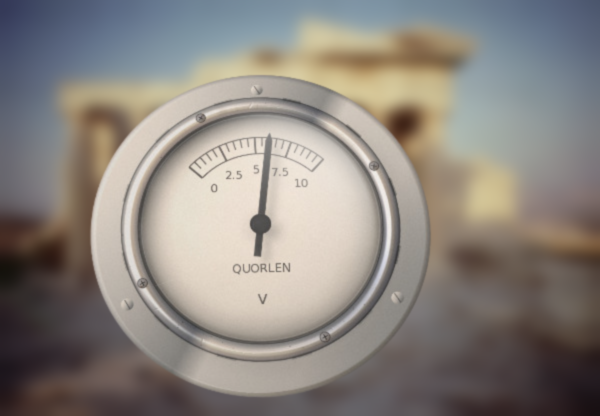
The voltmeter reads V 6
